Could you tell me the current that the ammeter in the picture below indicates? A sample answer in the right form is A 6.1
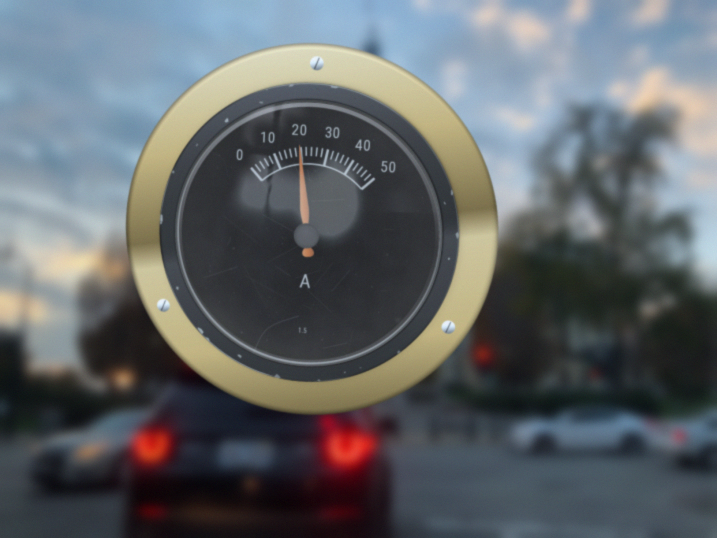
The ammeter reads A 20
